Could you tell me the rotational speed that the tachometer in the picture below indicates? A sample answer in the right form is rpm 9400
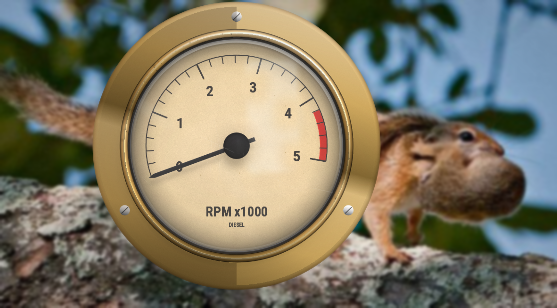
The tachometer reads rpm 0
